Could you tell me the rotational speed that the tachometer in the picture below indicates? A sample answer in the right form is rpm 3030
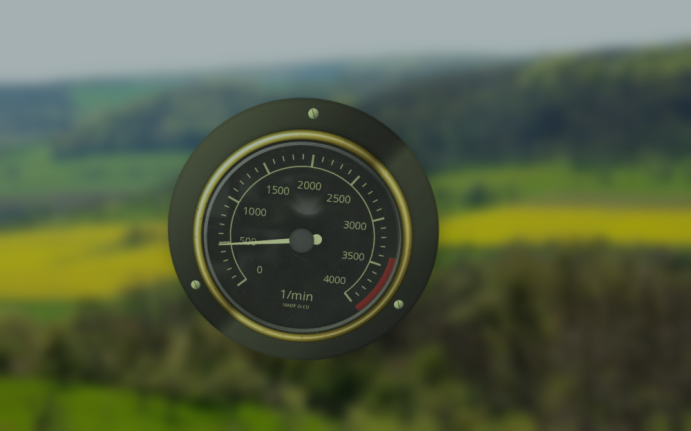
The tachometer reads rpm 500
